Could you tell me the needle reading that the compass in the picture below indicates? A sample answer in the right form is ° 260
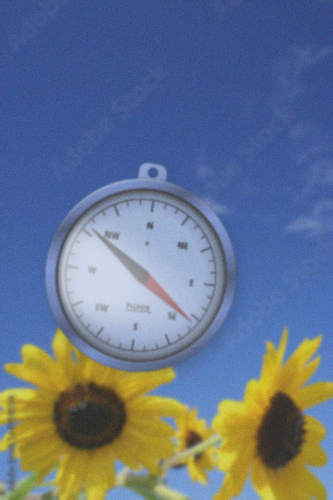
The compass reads ° 125
